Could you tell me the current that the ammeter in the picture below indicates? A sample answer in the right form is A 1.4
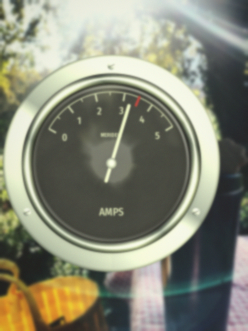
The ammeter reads A 3.25
